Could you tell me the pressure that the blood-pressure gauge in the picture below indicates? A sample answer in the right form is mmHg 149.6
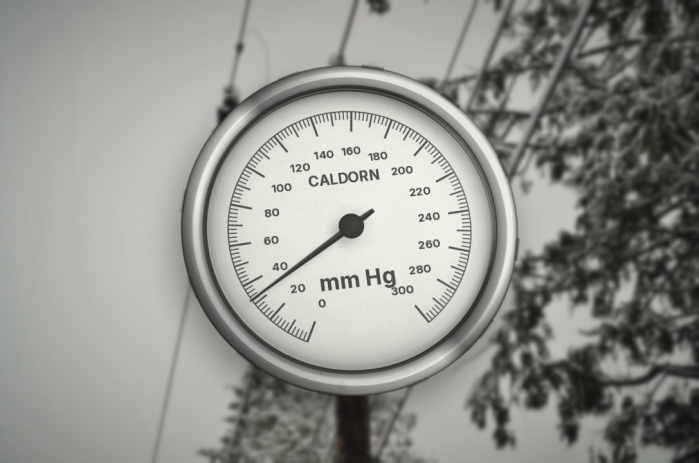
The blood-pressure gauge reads mmHg 32
